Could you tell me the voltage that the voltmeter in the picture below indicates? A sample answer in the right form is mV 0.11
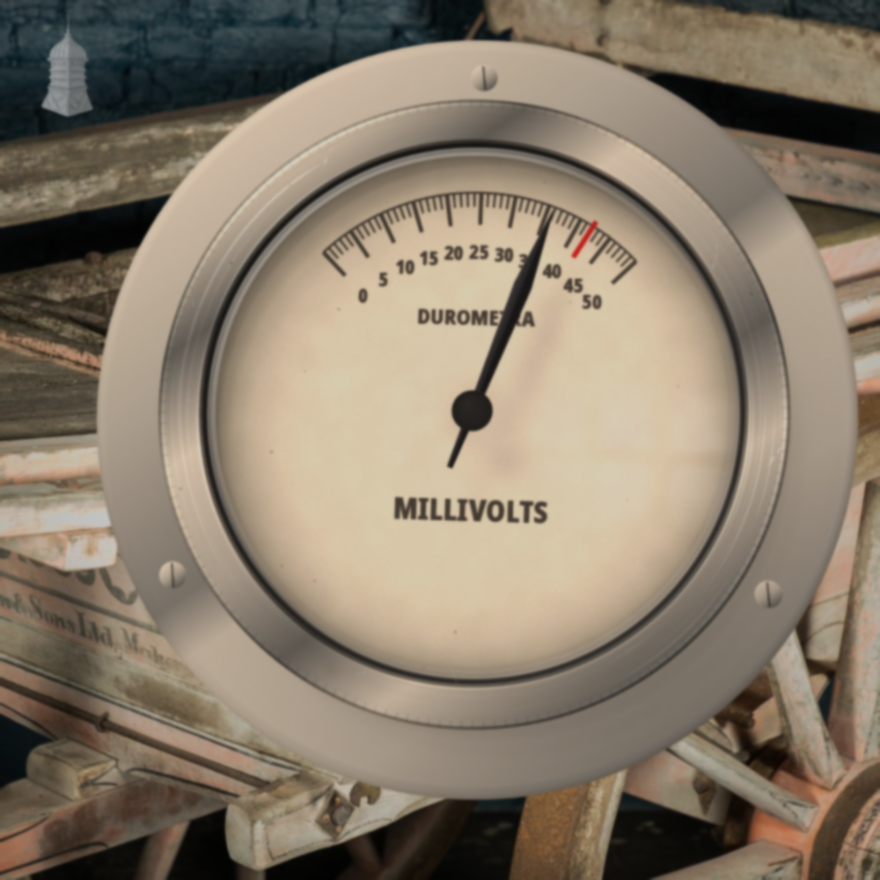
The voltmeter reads mV 36
